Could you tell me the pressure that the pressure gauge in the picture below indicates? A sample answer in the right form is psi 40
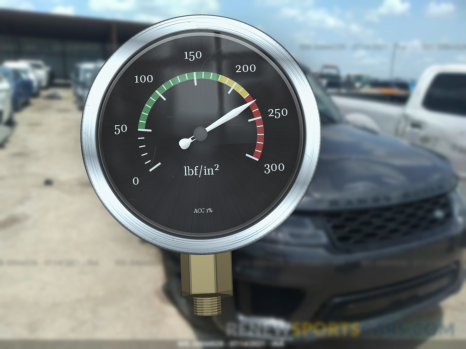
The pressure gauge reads psi 230
